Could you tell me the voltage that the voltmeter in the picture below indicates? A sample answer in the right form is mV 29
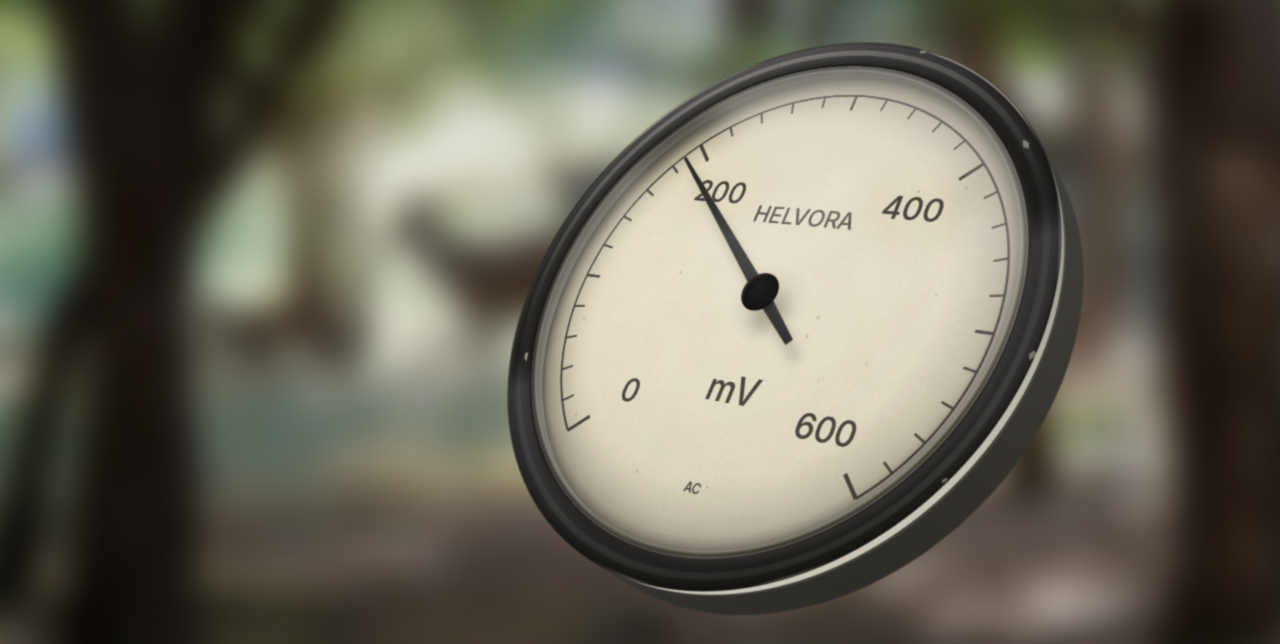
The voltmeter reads mV 190
